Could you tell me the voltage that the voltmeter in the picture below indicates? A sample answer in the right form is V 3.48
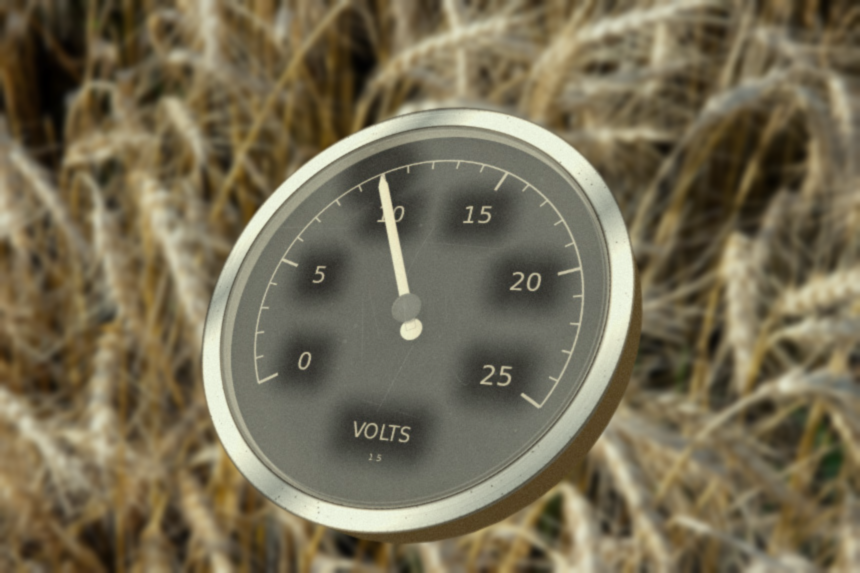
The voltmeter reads V 10
